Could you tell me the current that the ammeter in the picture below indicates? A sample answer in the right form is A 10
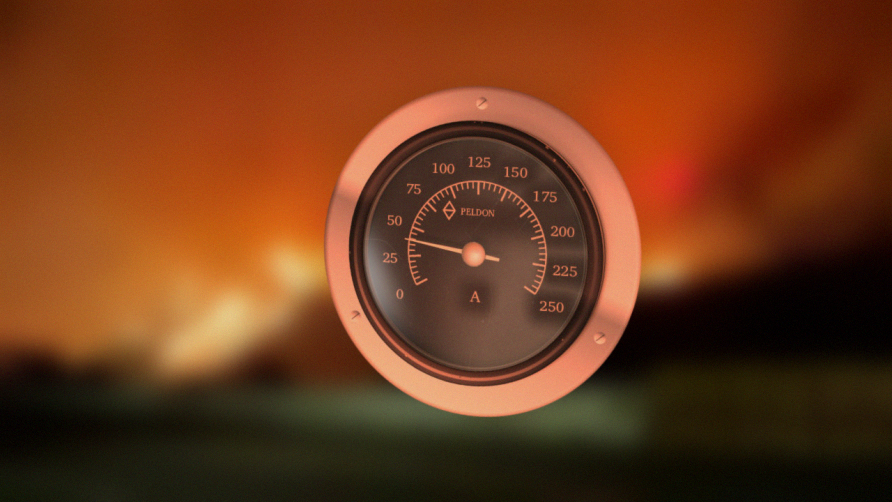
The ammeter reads A 40
